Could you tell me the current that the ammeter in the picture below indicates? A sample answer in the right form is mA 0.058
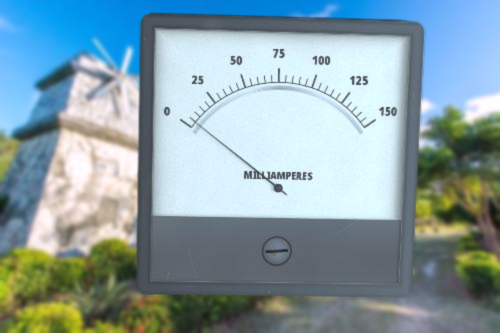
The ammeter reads mA 5
